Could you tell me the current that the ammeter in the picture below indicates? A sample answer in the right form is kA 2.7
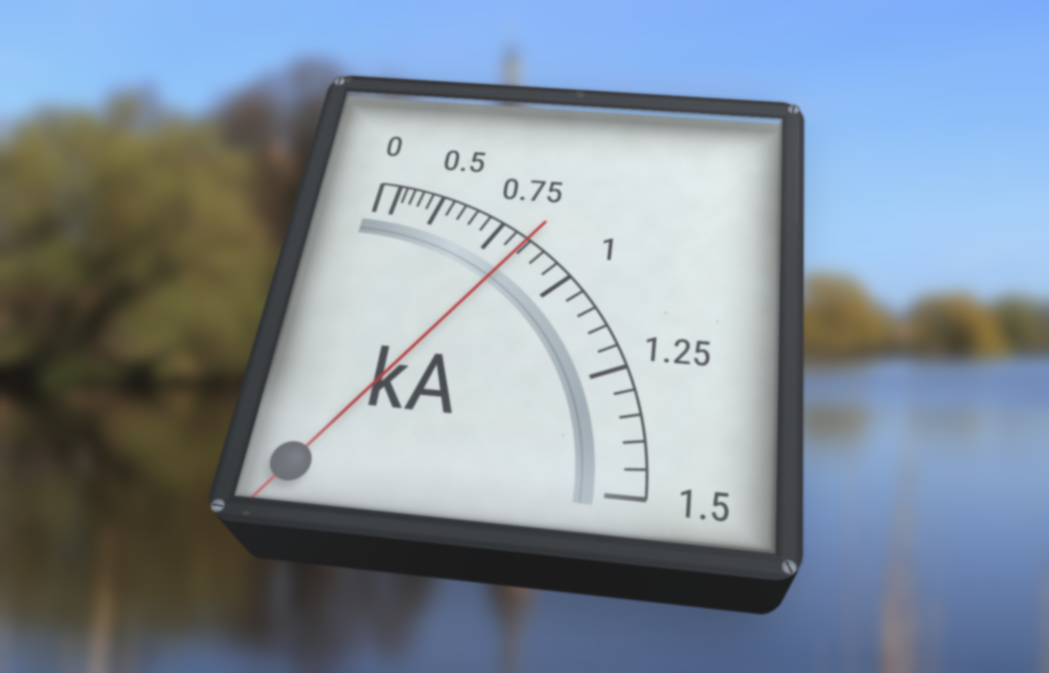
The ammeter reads kA 0.85
